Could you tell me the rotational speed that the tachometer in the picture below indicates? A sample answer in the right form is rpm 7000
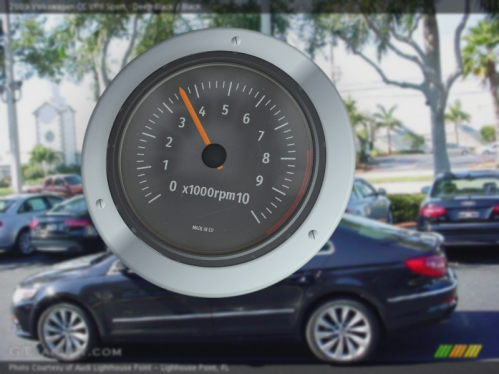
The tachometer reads rpm 3600
